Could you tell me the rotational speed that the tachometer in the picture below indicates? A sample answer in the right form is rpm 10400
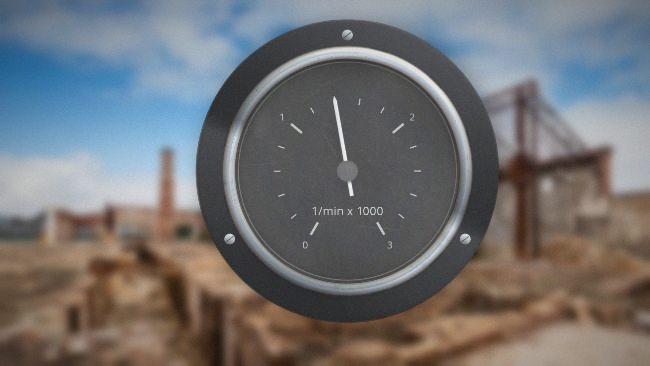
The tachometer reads rpm 1400
